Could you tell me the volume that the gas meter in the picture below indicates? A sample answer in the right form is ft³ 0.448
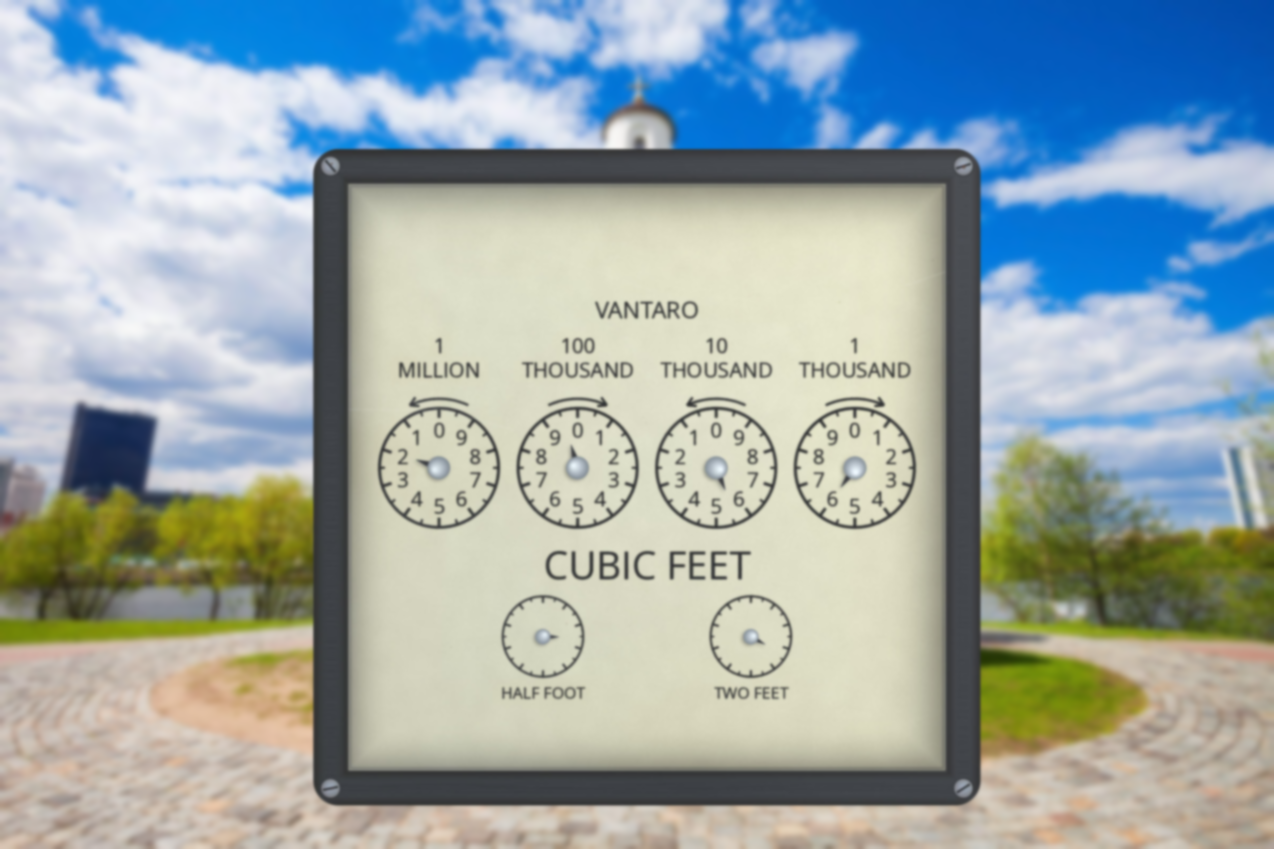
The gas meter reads ft³ 195600
